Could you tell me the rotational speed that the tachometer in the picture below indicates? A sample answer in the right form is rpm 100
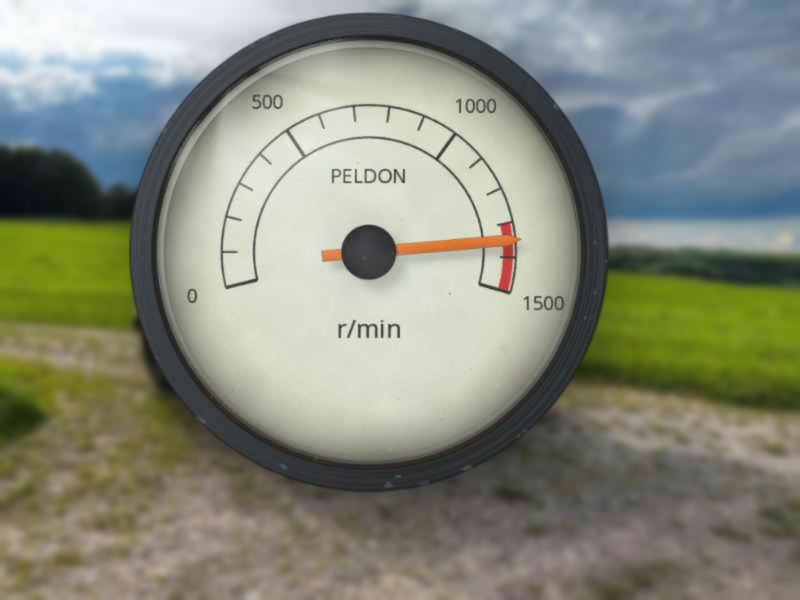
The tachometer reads rpm 1350
